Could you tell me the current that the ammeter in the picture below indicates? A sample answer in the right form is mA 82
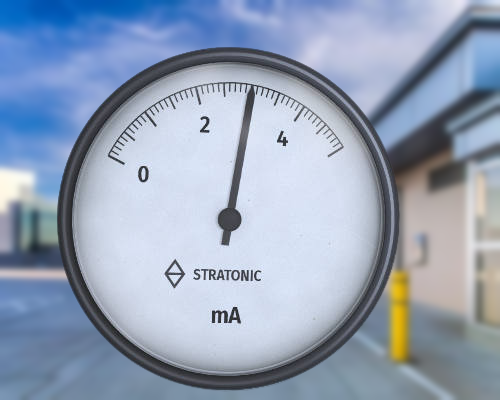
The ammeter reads mA 3
